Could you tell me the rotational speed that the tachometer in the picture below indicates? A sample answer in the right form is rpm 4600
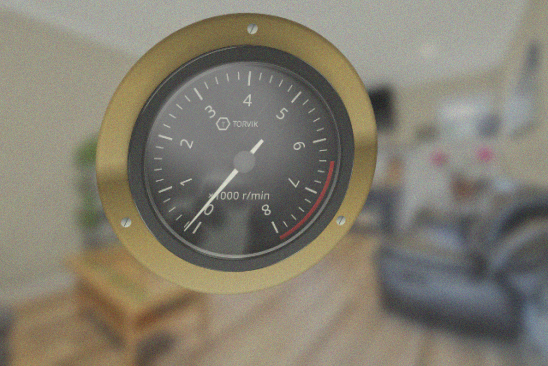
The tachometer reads rpm 200
